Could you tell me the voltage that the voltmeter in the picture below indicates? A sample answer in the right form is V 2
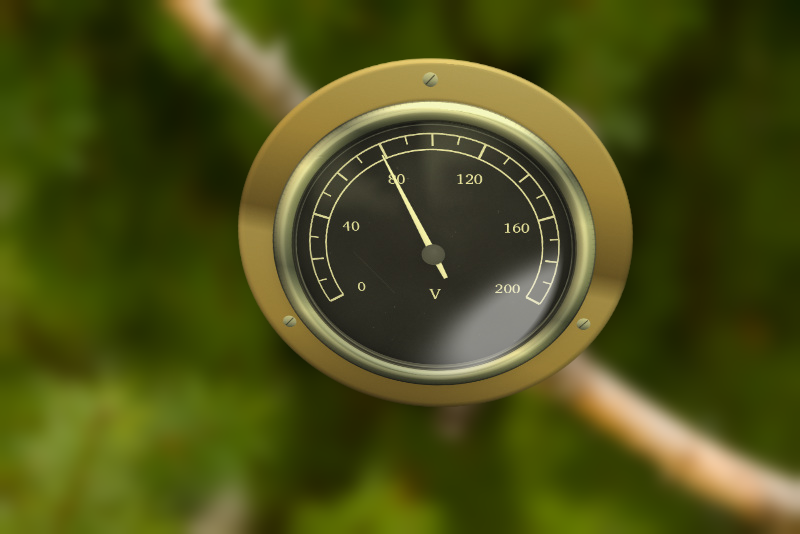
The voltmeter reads V 80
